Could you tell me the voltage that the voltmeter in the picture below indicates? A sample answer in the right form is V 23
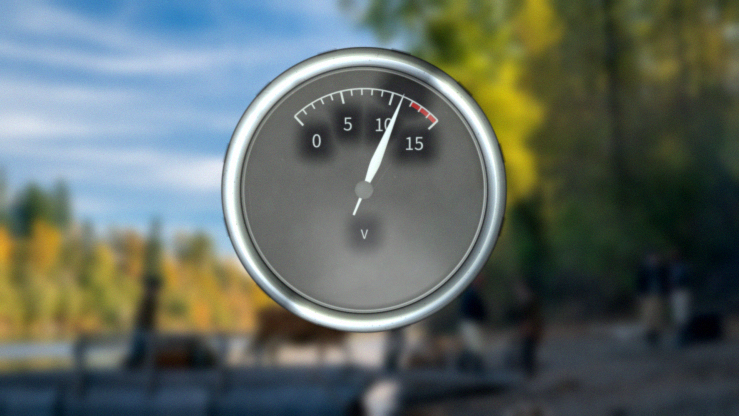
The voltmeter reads V 11
